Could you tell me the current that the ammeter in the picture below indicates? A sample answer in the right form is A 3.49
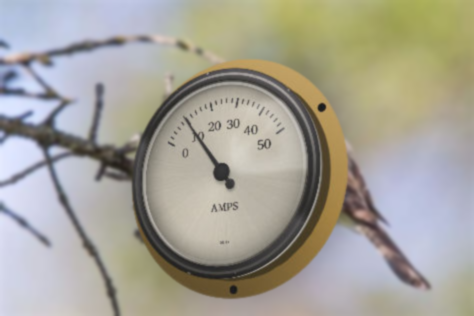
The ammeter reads A 10
